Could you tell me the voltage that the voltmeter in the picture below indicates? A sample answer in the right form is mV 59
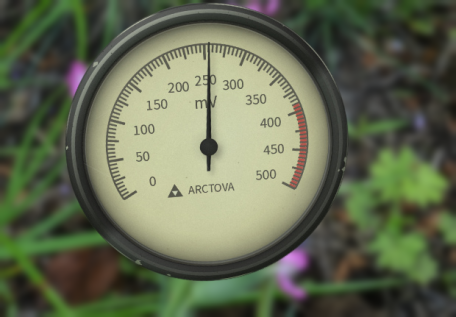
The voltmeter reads mV 255
